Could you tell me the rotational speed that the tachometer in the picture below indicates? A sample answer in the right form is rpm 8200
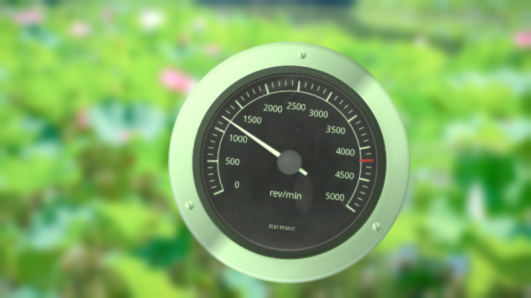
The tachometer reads rpm 1200
